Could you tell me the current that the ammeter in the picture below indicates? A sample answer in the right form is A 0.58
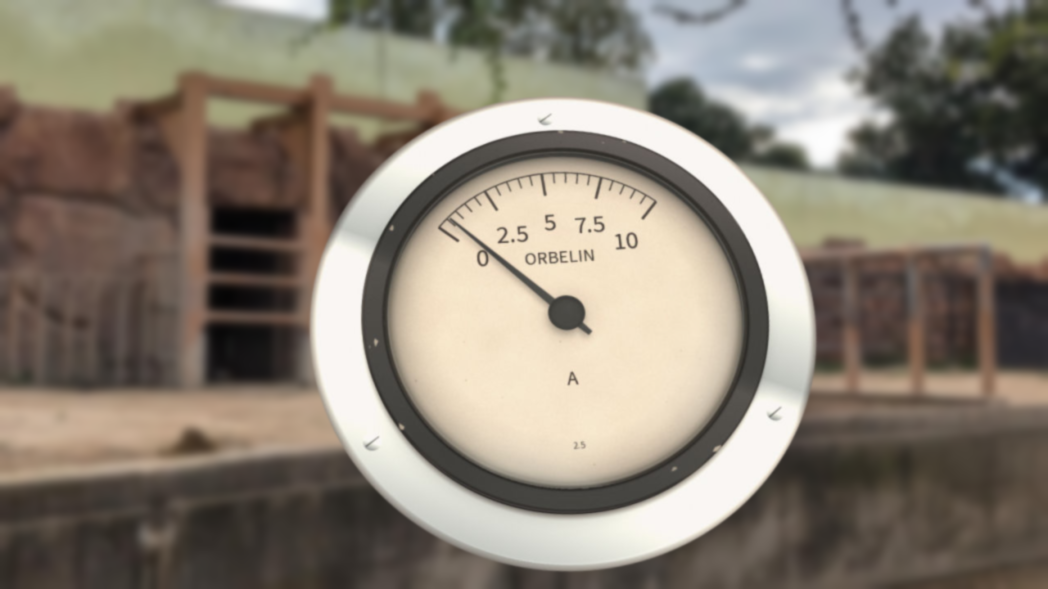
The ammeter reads A 0.5
